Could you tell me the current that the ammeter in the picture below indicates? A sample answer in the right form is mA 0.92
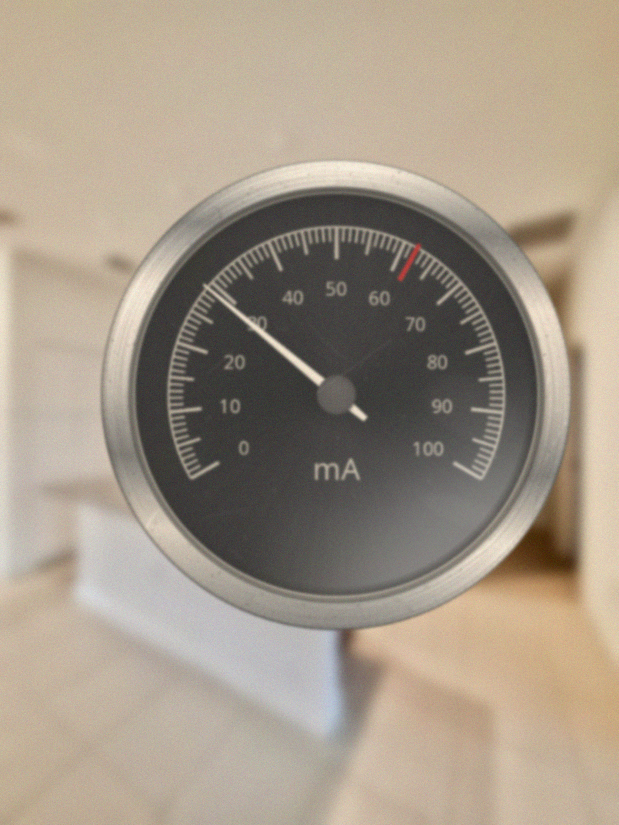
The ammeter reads mA 29
